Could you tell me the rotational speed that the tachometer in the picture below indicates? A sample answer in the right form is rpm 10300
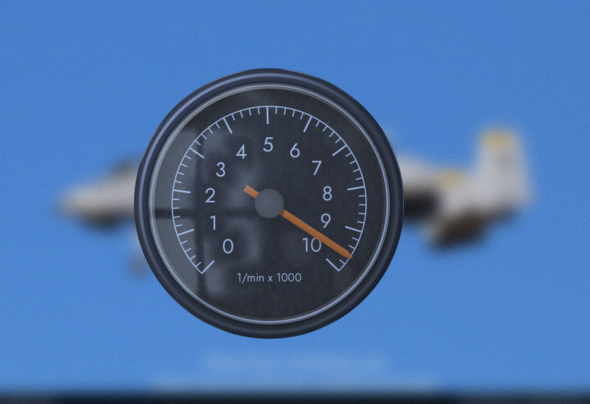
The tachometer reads rpm 9600
